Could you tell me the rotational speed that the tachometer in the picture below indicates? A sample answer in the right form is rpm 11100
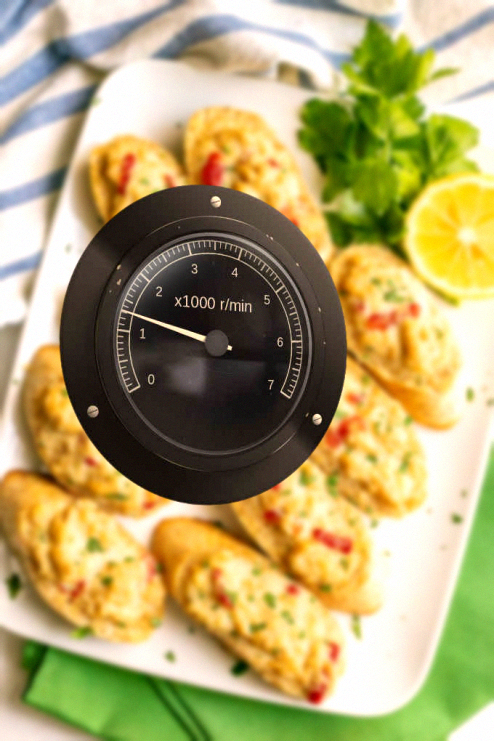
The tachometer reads rpm 1300
